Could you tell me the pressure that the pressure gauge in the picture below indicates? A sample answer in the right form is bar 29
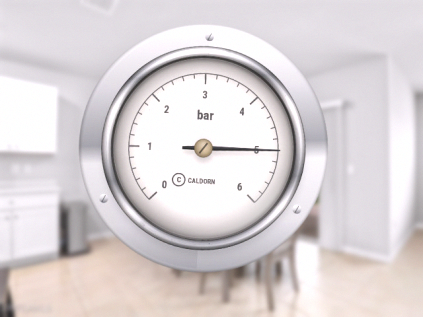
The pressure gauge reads bar 5
